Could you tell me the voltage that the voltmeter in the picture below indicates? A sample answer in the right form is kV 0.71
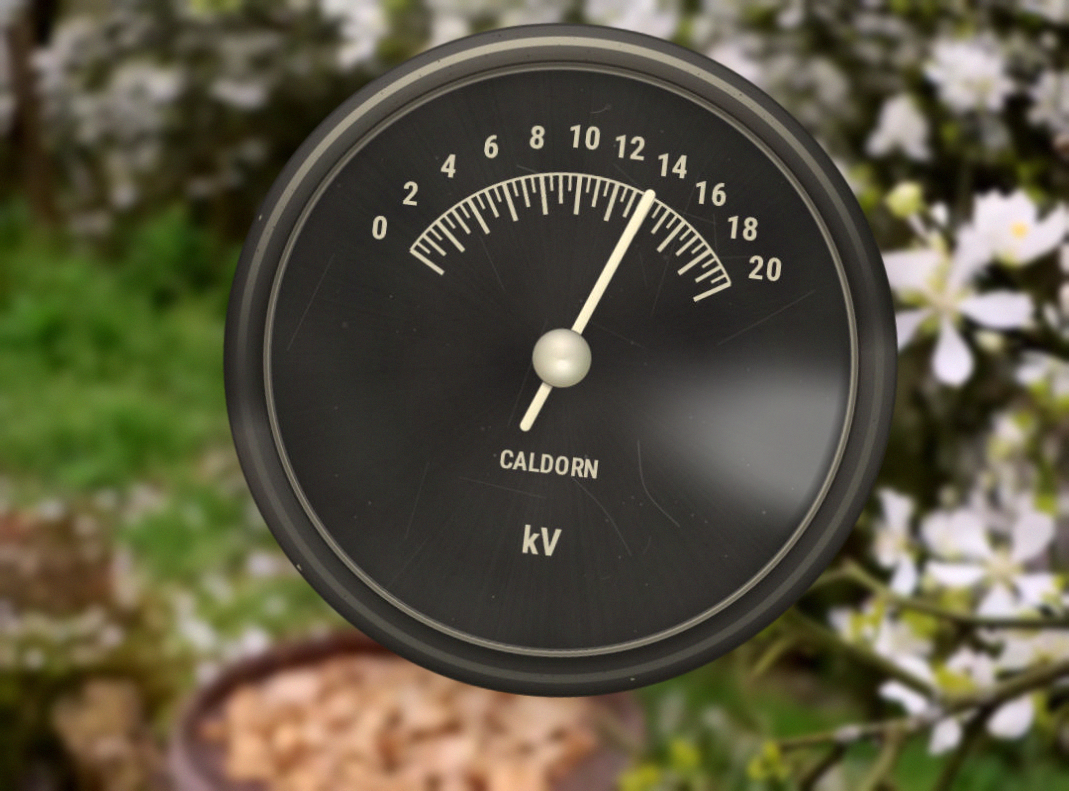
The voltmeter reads kV 13.75
